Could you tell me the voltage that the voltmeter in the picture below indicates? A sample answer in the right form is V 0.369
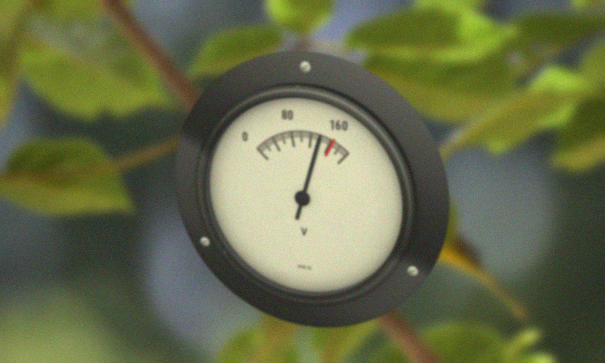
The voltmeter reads V 140
